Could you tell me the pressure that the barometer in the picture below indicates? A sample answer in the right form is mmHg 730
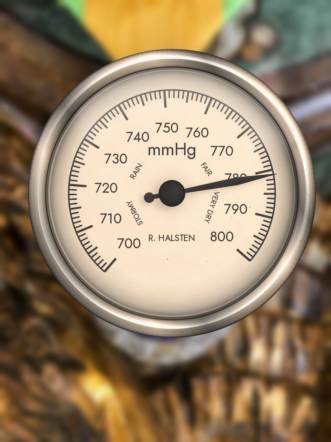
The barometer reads mmHg 781
